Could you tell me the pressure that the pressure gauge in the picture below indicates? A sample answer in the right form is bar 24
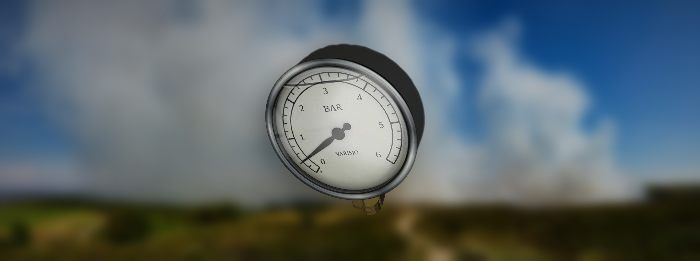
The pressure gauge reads bar 0.4
